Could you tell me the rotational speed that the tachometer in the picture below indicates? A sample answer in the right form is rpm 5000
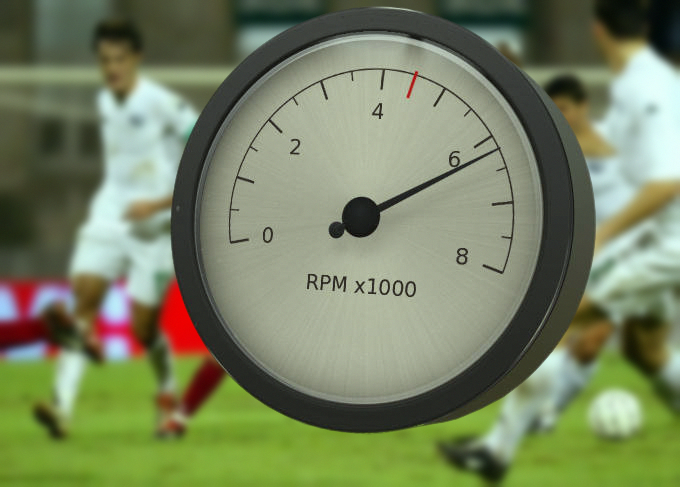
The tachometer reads rpm 6250
